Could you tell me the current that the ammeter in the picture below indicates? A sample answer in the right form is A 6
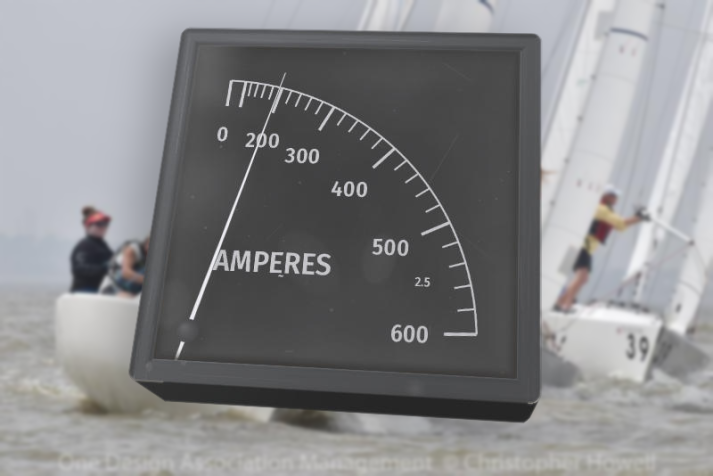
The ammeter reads A 200
